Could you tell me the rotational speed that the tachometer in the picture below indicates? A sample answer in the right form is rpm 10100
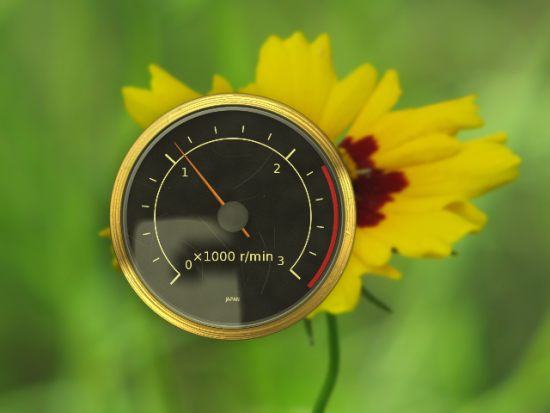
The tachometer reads rpm 1100
